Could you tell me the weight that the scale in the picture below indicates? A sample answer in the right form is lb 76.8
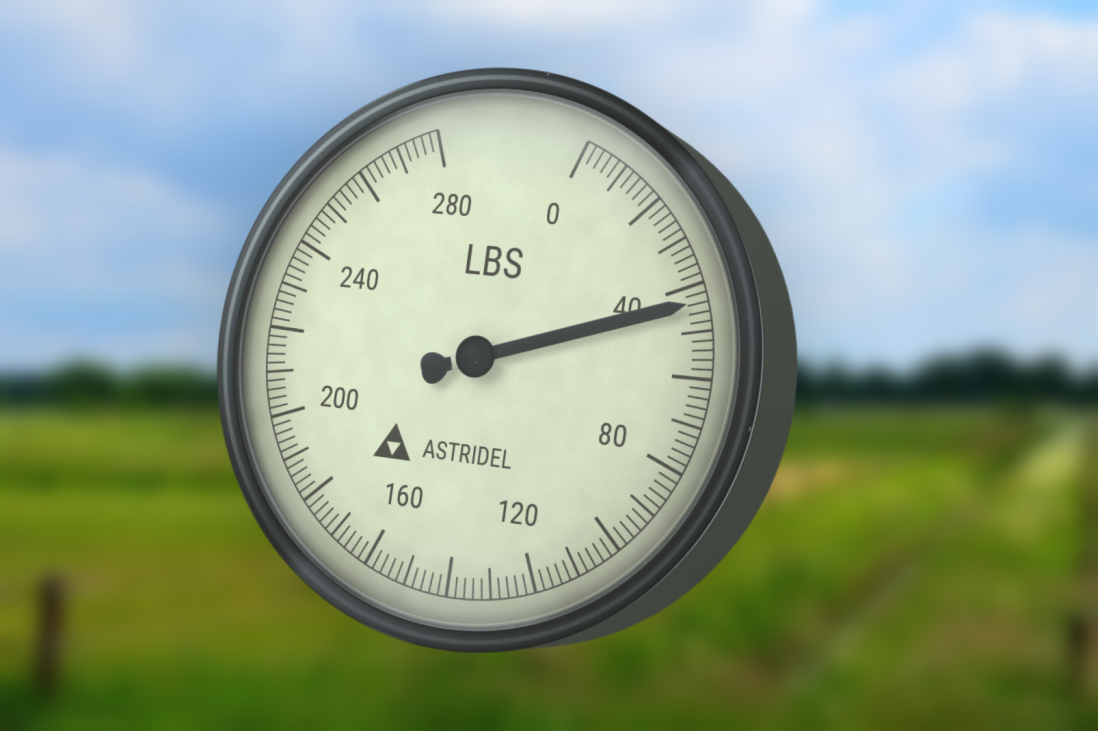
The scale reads lb 44
